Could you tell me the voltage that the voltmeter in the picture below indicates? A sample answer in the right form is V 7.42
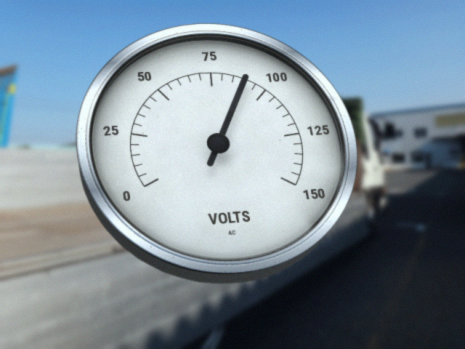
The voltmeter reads V 90
